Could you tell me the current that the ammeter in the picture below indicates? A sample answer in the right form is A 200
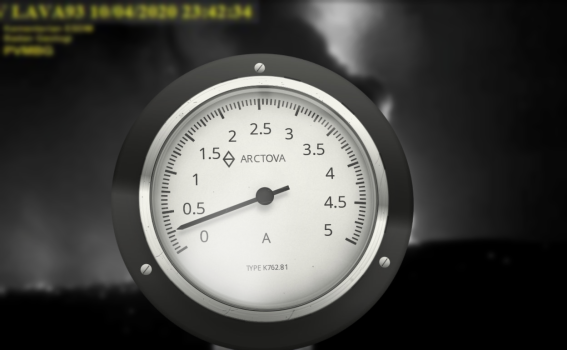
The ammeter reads A 0.25
